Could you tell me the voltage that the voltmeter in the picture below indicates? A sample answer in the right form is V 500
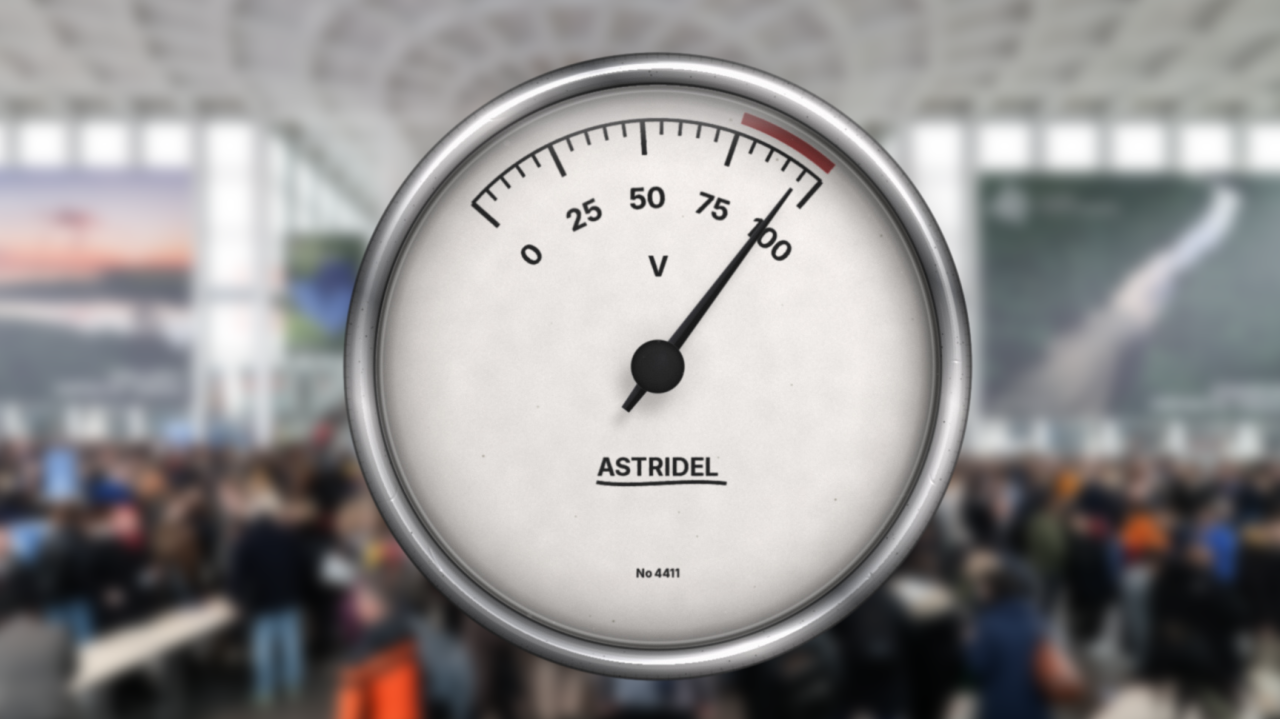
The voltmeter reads V 95
